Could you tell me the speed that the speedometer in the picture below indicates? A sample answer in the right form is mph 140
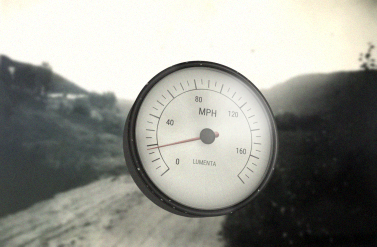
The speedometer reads mph 17.5
